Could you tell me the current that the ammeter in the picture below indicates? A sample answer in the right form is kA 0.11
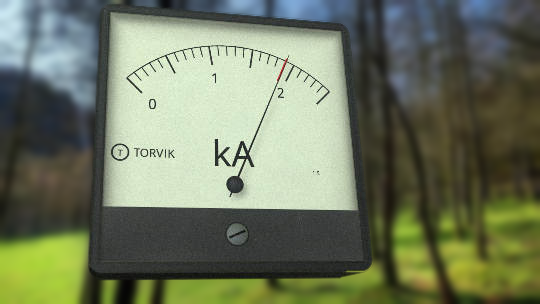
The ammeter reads kA 1.9
